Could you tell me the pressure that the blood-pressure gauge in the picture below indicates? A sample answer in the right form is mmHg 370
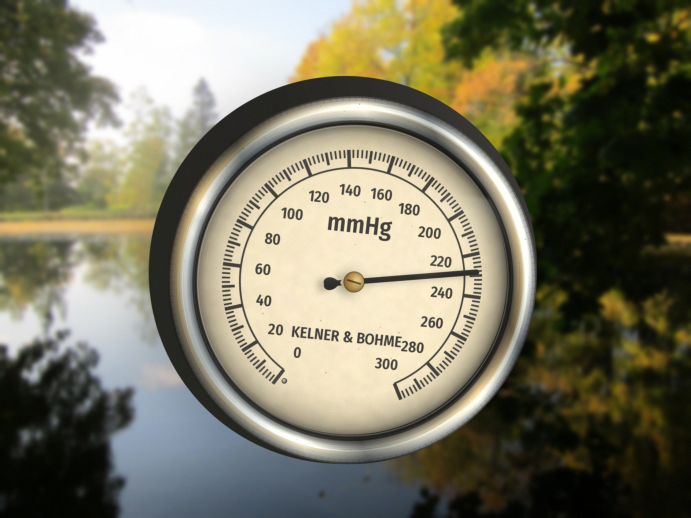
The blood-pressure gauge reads mmHg 228
